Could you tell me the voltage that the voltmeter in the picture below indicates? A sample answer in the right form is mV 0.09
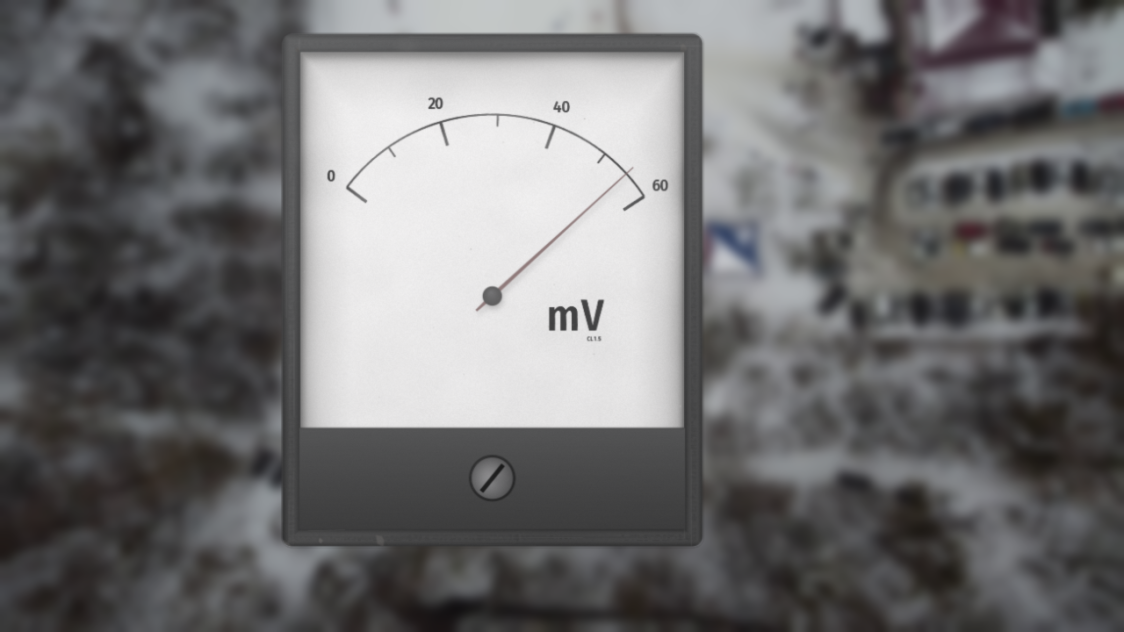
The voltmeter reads mV 55
